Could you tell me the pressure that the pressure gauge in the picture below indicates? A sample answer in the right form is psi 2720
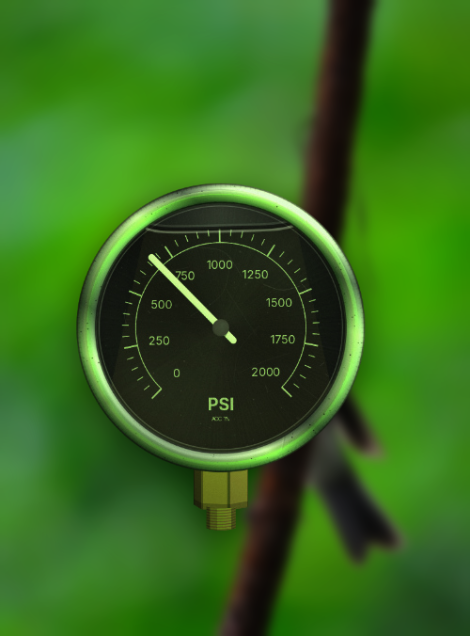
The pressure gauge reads psi 675
